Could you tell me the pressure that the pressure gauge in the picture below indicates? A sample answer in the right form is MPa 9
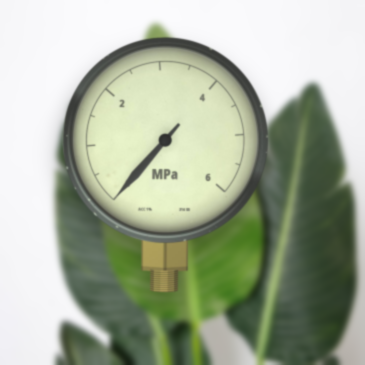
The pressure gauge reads MPa 0
